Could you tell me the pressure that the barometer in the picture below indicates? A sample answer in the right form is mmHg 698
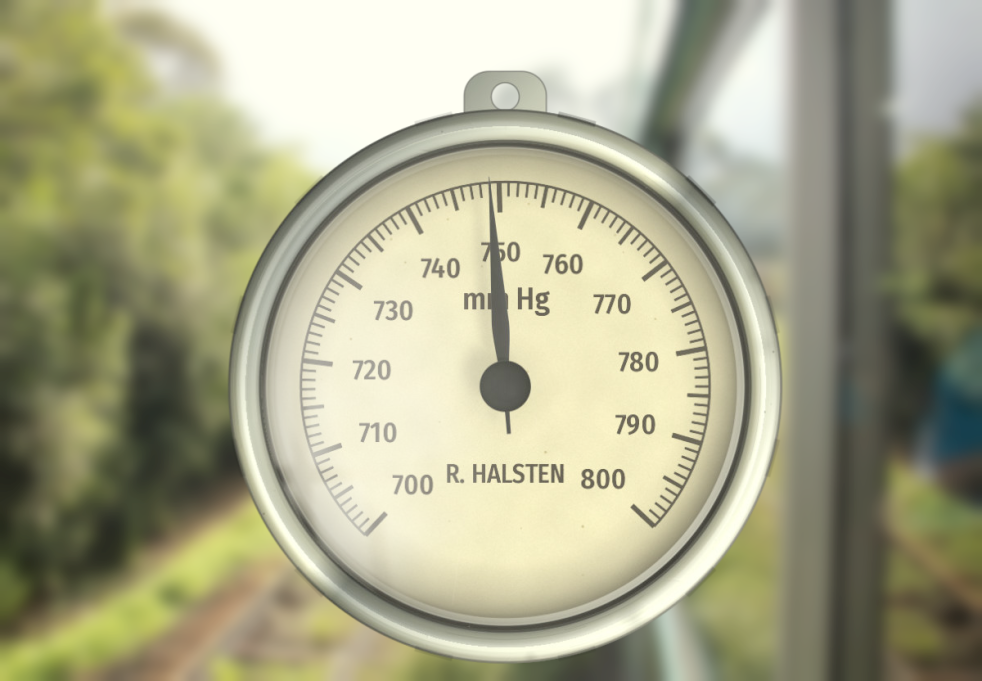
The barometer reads mmHg 749
